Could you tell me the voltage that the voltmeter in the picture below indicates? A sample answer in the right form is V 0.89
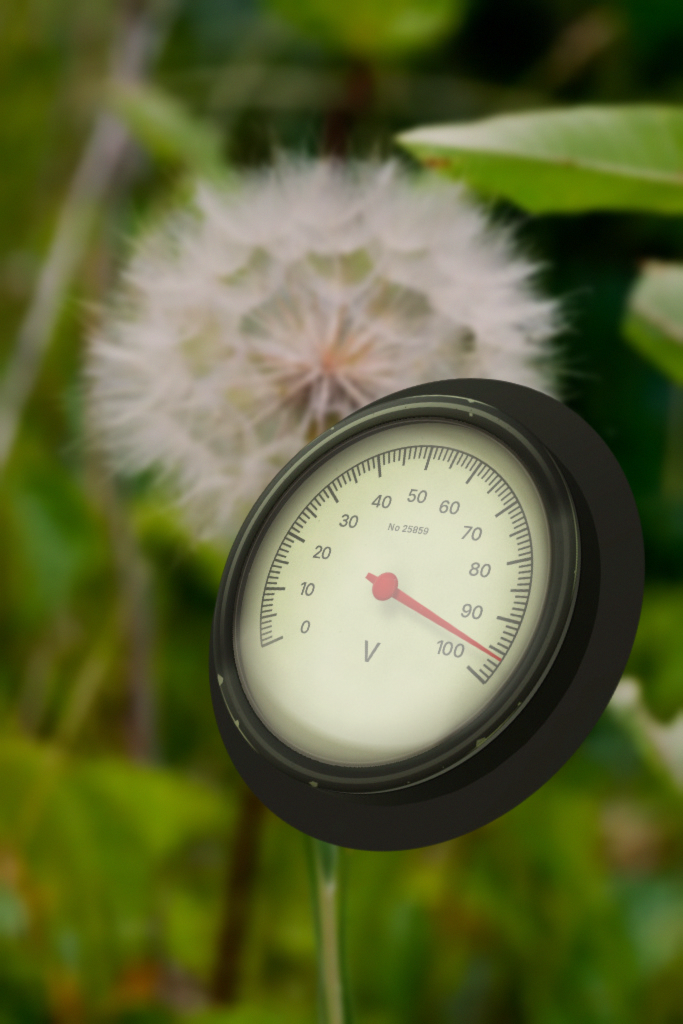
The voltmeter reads V 96
